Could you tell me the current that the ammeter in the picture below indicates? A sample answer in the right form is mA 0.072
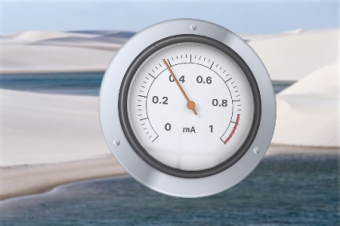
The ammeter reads mA 0.38
